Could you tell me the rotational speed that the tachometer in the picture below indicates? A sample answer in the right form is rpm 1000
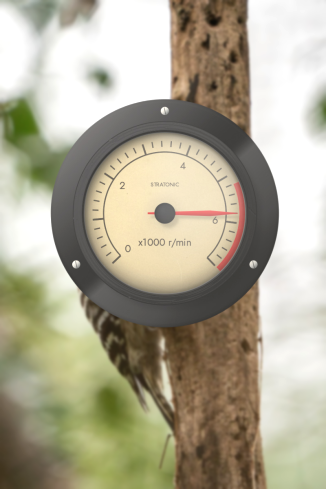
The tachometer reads rpm 5800
